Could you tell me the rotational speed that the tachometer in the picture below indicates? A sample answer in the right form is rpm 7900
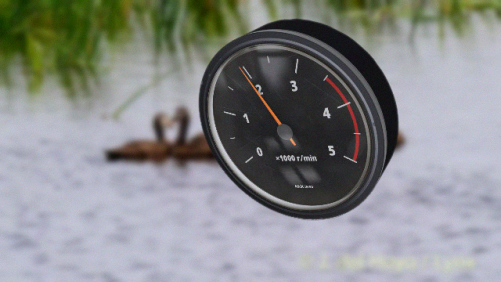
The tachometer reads rpm 2000
